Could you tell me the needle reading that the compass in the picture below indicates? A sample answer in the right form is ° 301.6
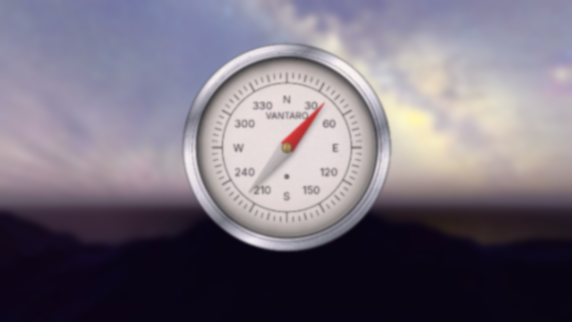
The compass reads ° 40
